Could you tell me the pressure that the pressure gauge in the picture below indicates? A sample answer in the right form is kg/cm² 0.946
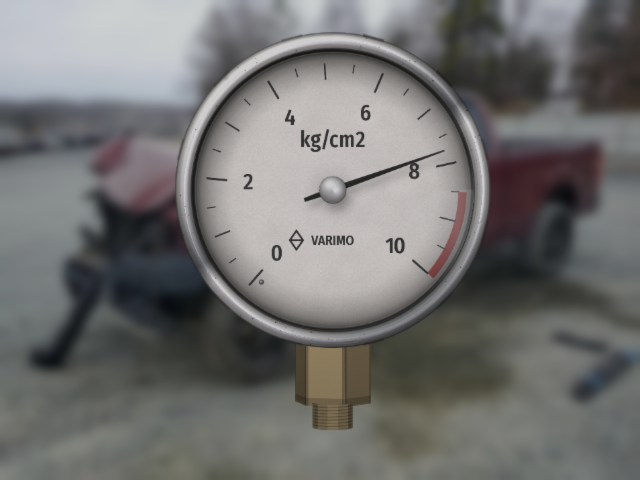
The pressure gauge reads kg/cm² 7.75
